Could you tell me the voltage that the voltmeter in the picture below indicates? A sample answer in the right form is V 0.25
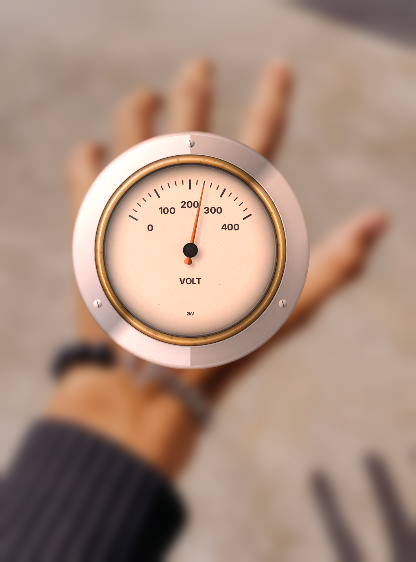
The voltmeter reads V 240
